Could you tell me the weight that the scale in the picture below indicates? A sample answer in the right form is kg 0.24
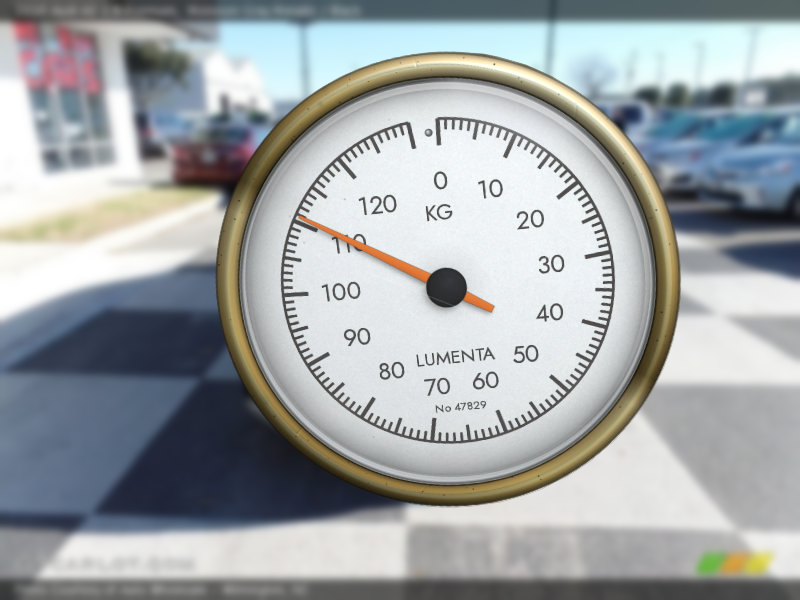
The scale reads kg 111
